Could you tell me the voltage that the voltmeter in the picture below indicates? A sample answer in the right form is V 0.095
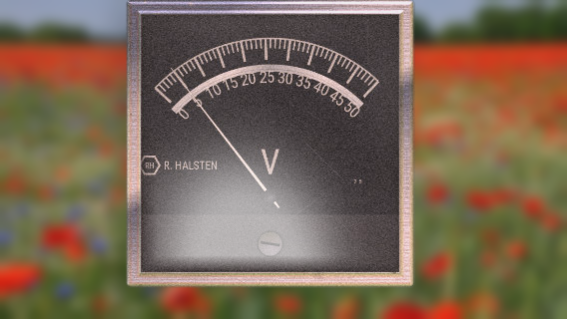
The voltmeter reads V 5
